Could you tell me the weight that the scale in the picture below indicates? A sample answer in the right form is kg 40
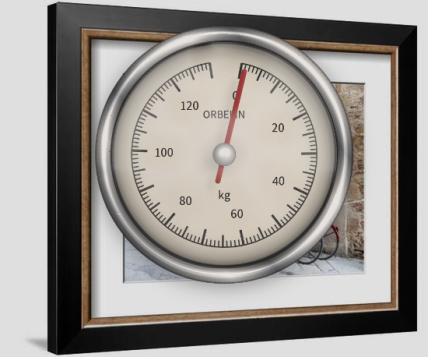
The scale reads kg 1
